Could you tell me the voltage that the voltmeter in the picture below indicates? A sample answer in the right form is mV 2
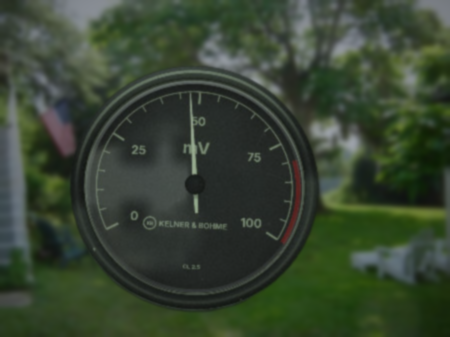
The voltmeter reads mV 47.5
